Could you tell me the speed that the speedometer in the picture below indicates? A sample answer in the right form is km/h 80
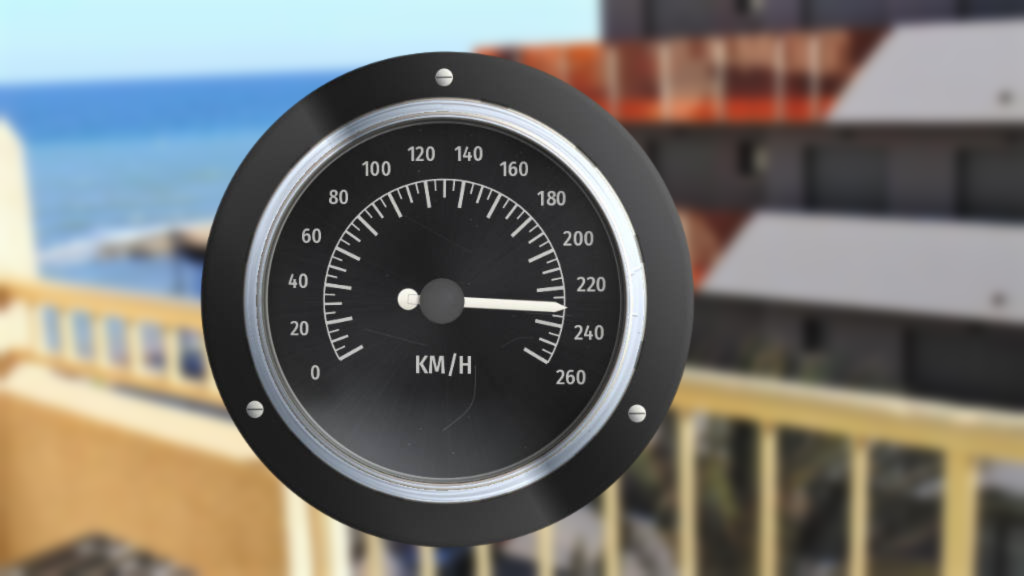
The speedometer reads km/h 230
